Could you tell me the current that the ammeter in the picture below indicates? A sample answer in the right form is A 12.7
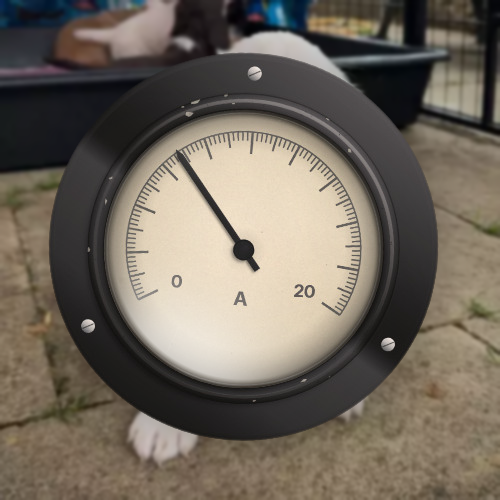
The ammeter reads A 6.8
